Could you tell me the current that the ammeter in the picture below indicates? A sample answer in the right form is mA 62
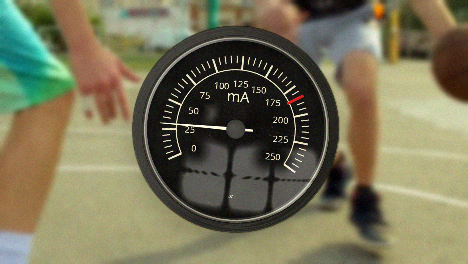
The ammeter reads mA 30
